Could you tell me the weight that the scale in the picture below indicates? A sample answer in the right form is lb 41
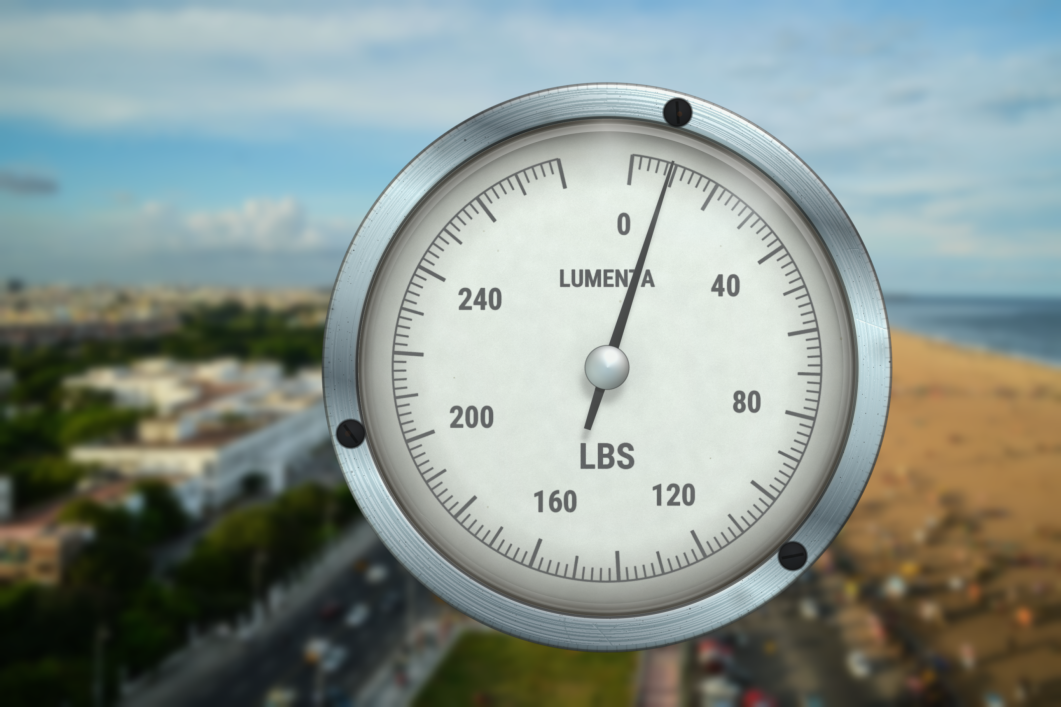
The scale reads lb 9
